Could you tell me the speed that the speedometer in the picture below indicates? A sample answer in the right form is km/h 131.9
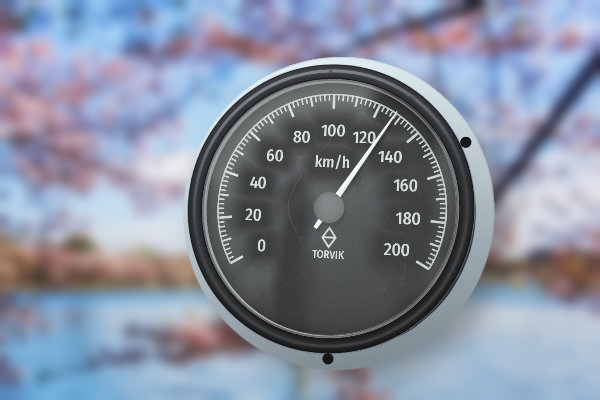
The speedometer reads km/h 128
